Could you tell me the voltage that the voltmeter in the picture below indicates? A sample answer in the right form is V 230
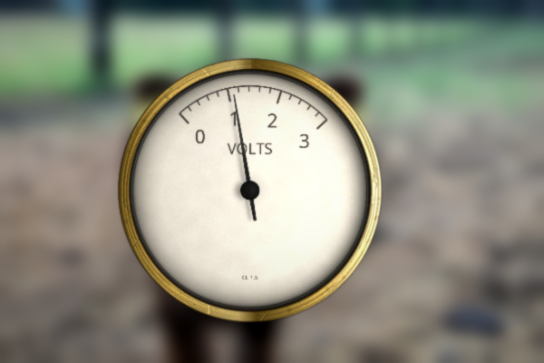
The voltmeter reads V 1.1
